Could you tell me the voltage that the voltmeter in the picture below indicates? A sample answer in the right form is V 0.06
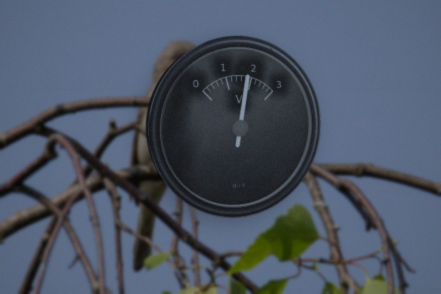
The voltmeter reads V 1.8
